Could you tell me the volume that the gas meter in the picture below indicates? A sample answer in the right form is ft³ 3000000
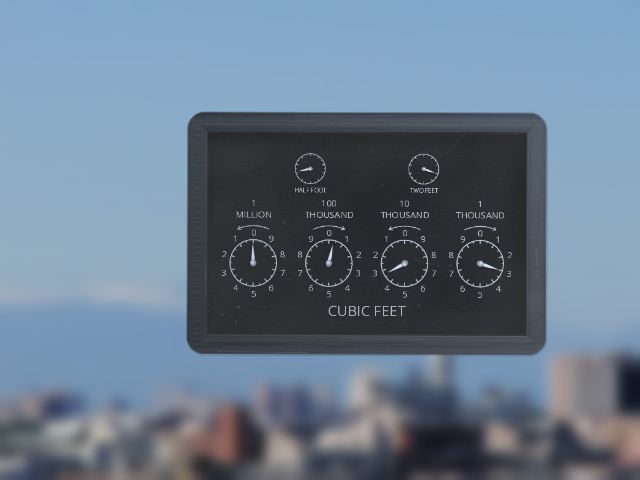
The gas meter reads ft³ 3300
